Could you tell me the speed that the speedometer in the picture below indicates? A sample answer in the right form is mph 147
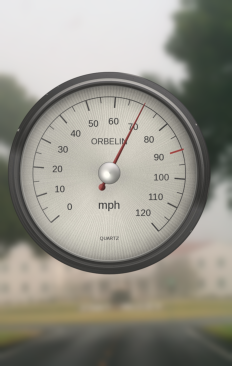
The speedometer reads mph 70
